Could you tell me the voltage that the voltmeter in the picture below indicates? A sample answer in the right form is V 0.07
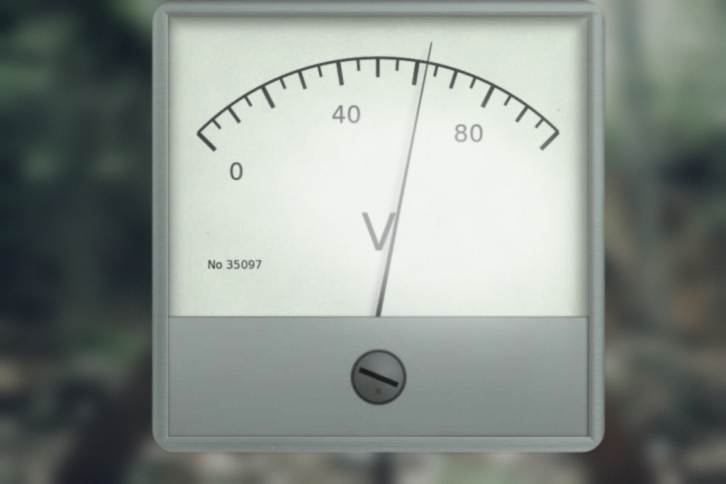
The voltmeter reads V 62.5
